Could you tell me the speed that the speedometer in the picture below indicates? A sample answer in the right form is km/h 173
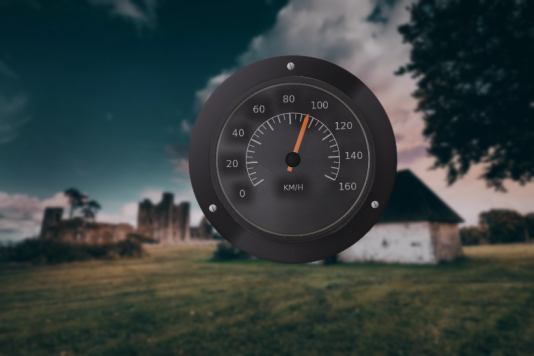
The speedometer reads km/h 95
